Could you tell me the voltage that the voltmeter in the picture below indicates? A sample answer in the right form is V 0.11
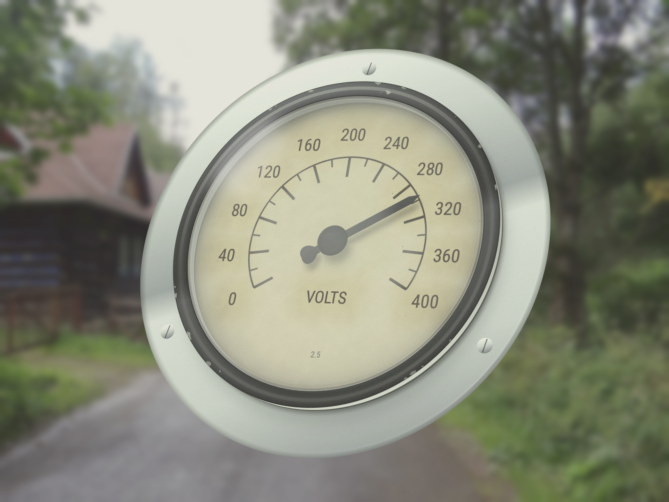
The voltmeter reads V 300
